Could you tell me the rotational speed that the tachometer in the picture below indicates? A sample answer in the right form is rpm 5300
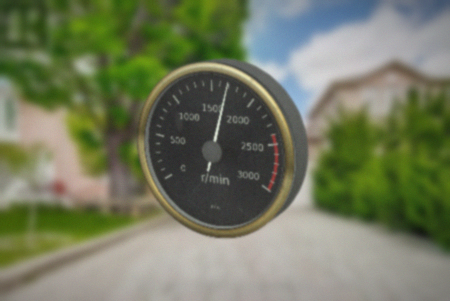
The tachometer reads rpm 1700
